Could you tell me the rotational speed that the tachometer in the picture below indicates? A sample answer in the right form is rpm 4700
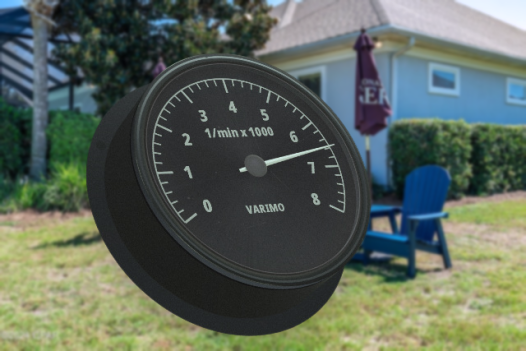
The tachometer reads rpm 6600
